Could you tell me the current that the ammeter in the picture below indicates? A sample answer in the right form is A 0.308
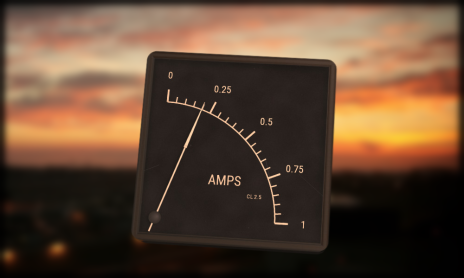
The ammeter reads A 0.2
